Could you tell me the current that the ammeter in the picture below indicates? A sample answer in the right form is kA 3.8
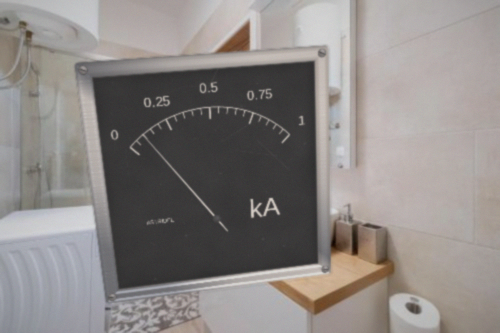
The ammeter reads kA 0.1
